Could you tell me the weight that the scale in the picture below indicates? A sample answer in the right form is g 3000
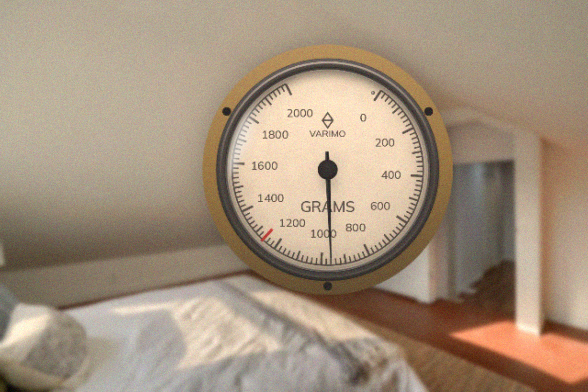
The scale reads g 960
